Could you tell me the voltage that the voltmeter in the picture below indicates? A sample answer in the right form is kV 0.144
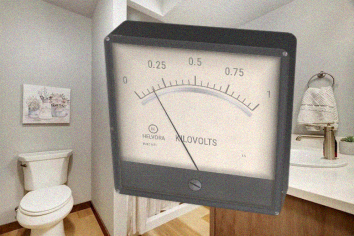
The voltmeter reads kV 0.15
